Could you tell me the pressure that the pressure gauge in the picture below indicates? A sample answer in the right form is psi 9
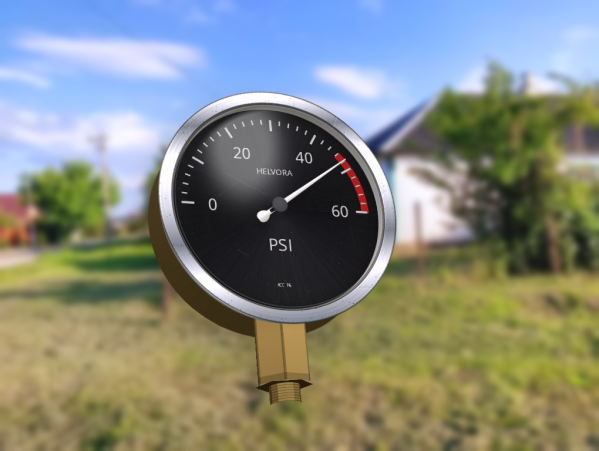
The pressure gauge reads psi 48
